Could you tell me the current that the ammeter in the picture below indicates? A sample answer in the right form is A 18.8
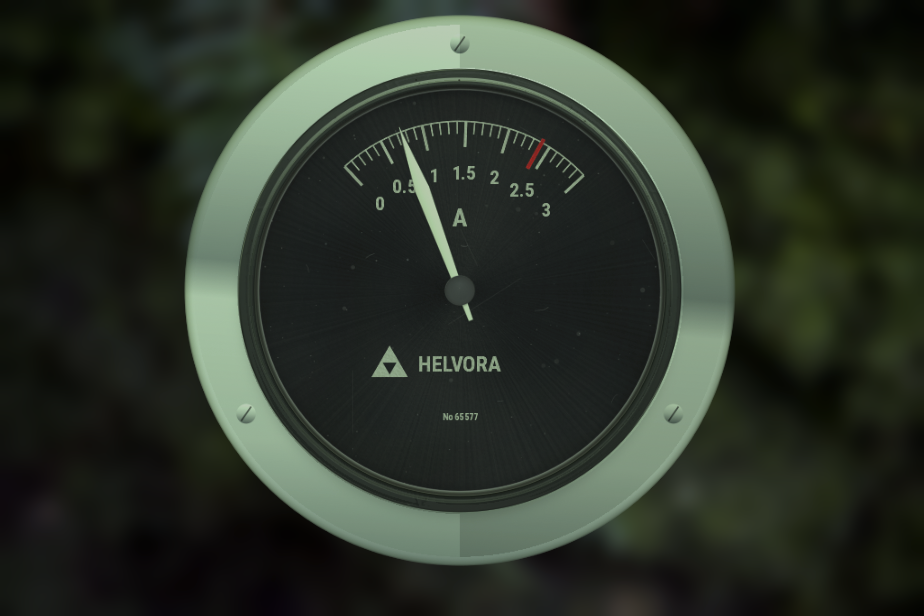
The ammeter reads A 0.75
